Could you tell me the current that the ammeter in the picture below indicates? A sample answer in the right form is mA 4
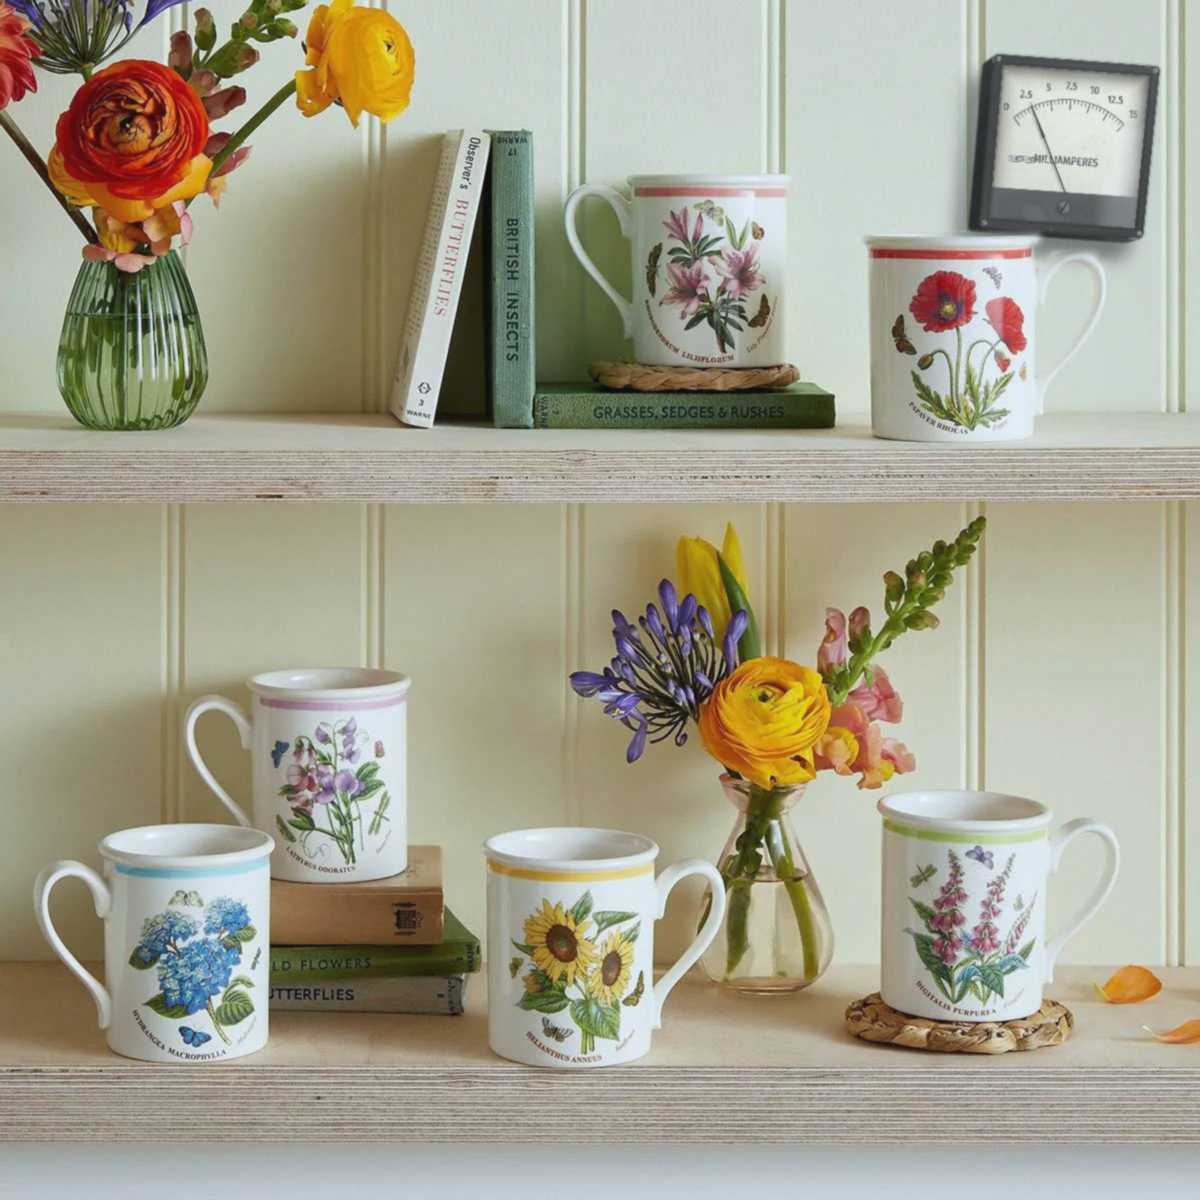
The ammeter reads mA 2.5
